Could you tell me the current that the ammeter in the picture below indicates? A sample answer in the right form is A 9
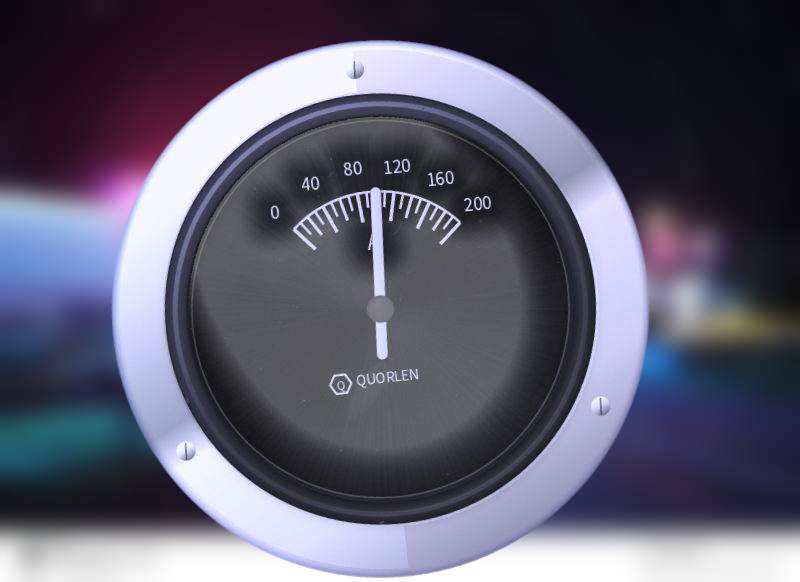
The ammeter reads A 100
